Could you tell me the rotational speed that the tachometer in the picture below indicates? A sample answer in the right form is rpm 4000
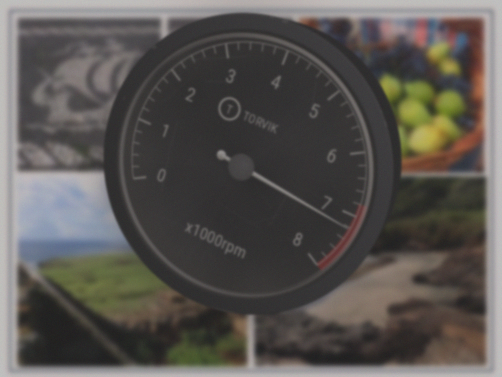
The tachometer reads rpm 7200
